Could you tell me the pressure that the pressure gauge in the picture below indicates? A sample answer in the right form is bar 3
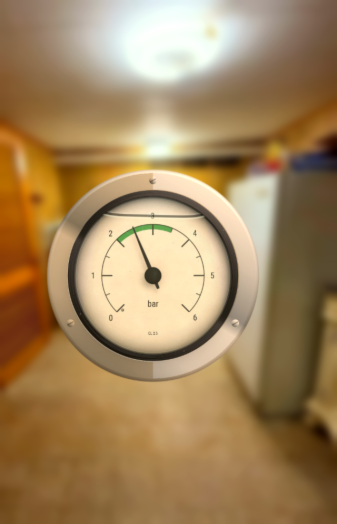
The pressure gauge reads bar 2.5
